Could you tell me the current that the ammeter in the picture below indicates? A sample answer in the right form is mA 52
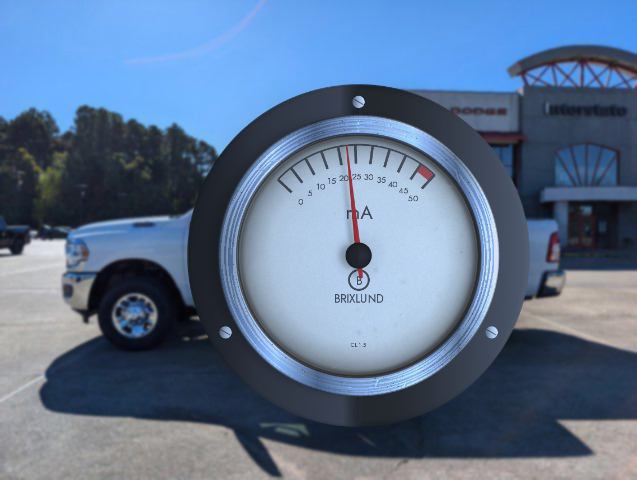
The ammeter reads mA 22.5
